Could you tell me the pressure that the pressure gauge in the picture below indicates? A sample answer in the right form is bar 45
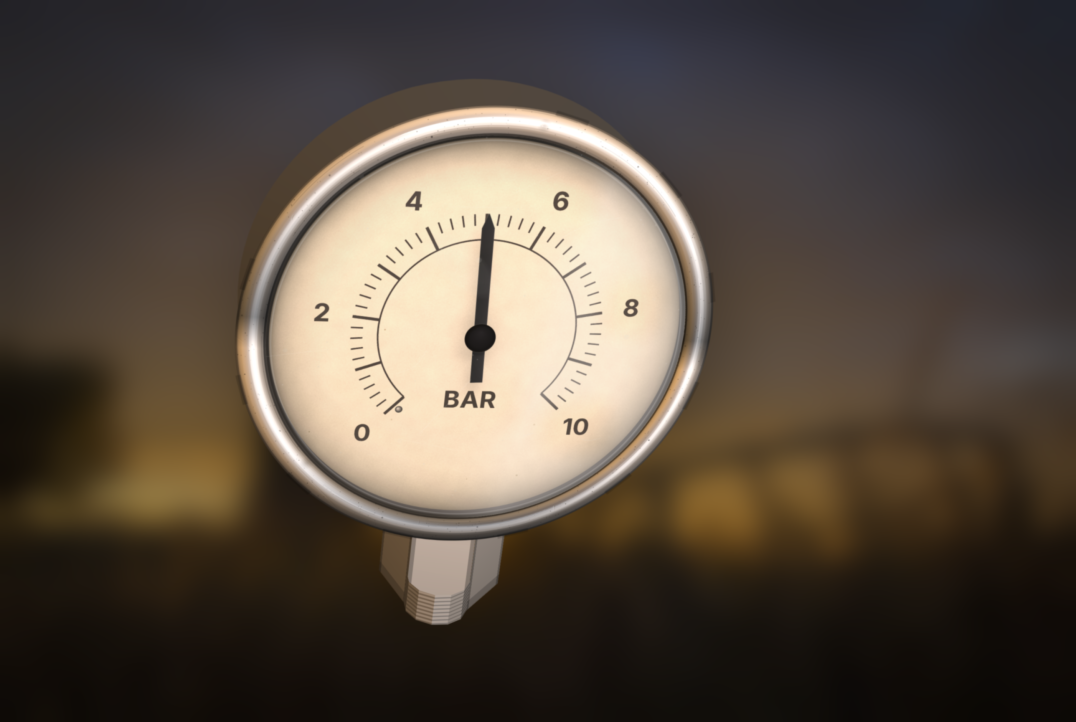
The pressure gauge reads bar 5
